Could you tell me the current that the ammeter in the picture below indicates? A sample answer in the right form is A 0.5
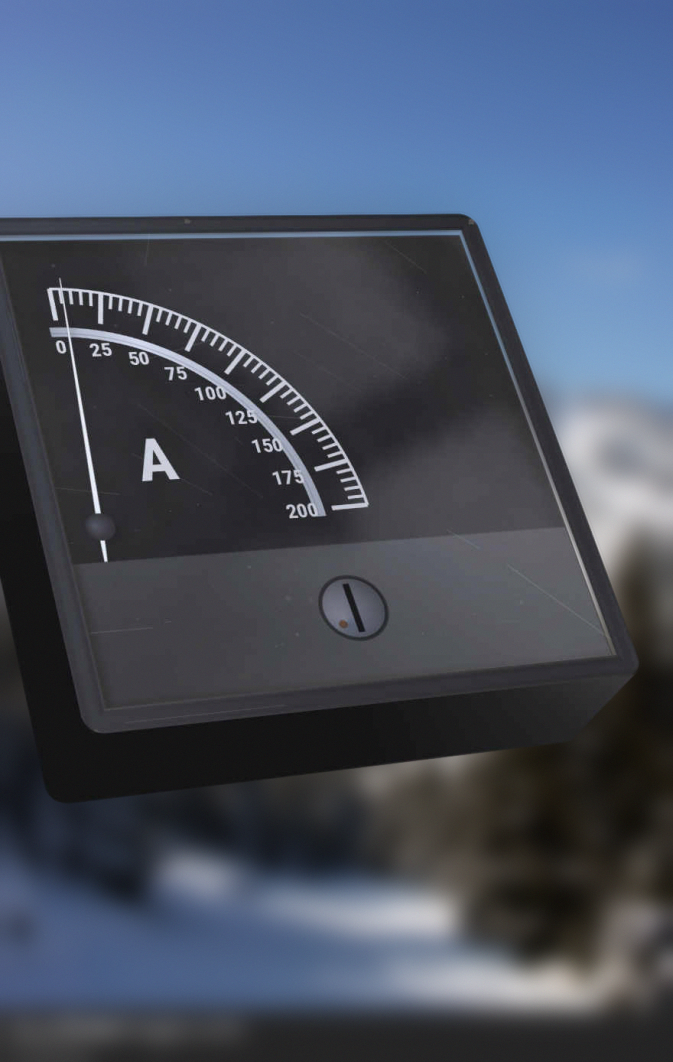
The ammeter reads A 5
